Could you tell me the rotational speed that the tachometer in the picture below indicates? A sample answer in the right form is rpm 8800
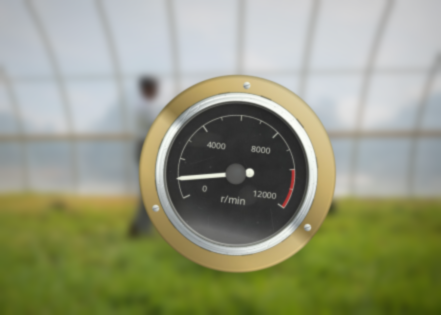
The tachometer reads rpm 1000
